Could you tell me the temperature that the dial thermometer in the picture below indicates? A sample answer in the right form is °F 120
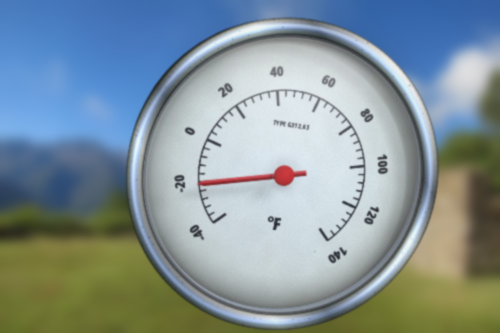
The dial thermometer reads °F -20
